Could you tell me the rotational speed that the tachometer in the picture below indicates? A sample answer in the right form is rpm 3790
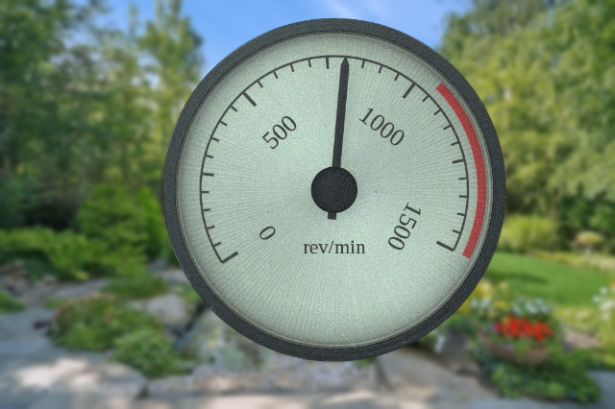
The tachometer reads rpm 800
